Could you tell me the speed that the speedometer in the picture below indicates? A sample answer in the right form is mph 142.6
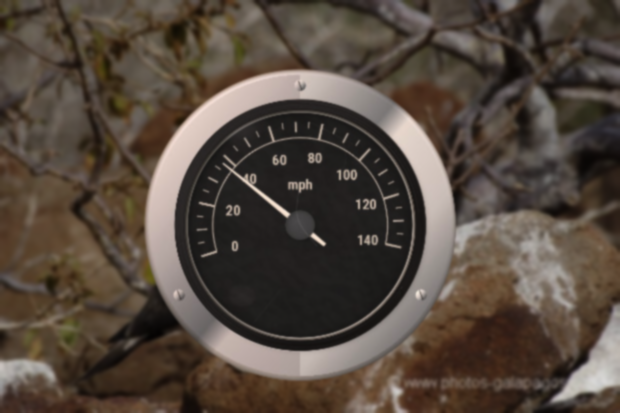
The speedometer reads mph 37.5
